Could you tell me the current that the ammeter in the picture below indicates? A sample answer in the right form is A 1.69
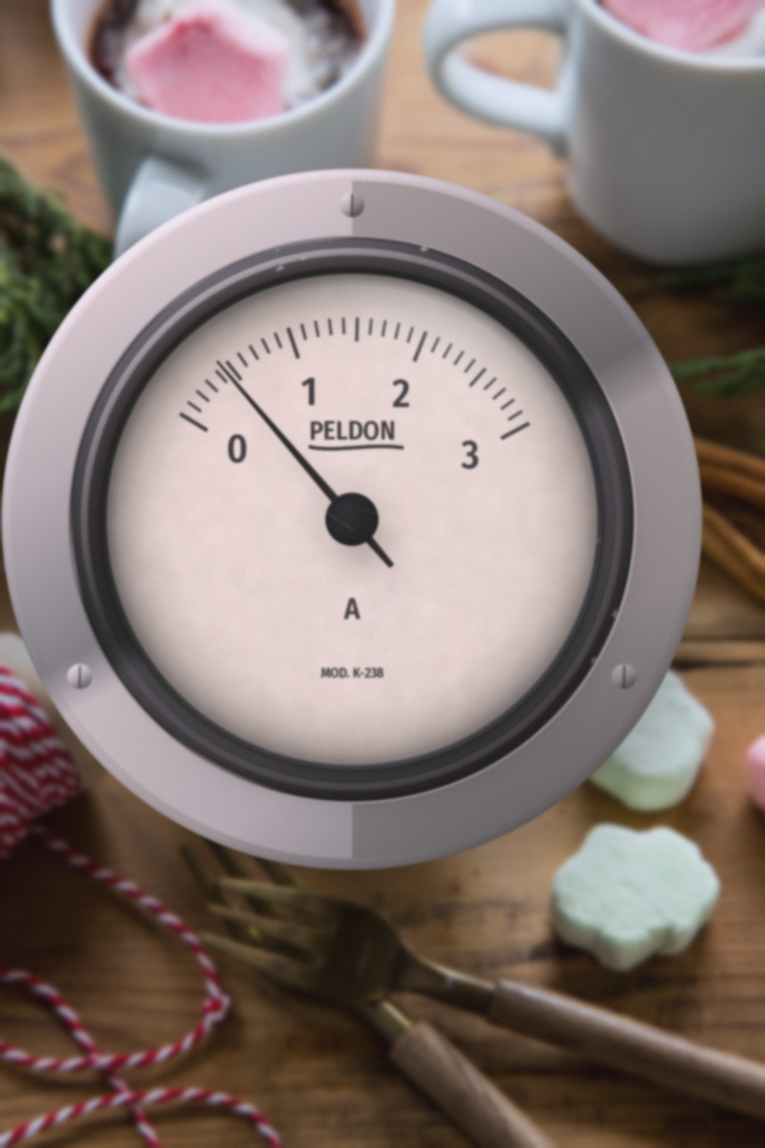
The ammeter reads A 0.45
